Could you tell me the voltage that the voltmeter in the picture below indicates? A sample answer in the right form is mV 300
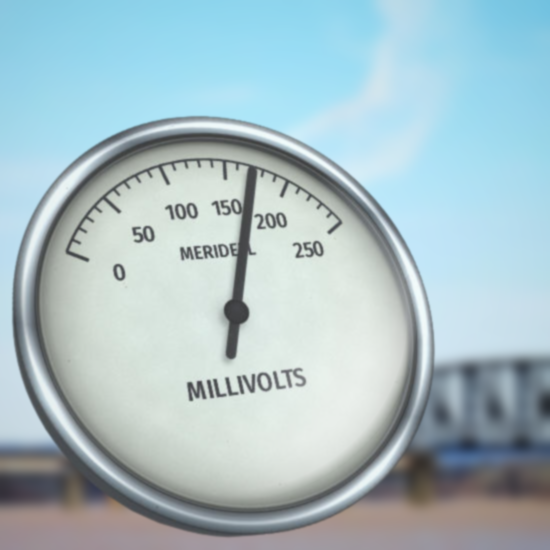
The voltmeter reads mV 170
